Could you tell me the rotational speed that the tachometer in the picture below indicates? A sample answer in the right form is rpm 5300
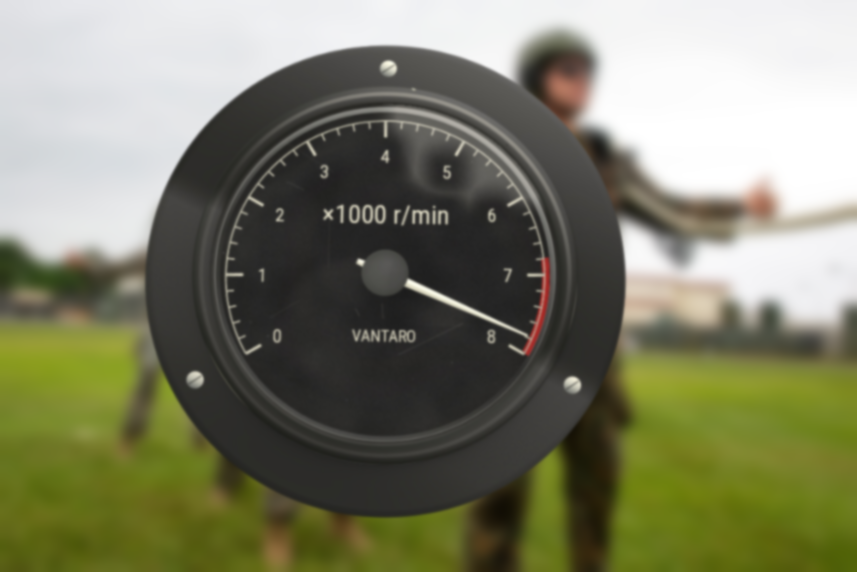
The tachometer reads rpm 7800
